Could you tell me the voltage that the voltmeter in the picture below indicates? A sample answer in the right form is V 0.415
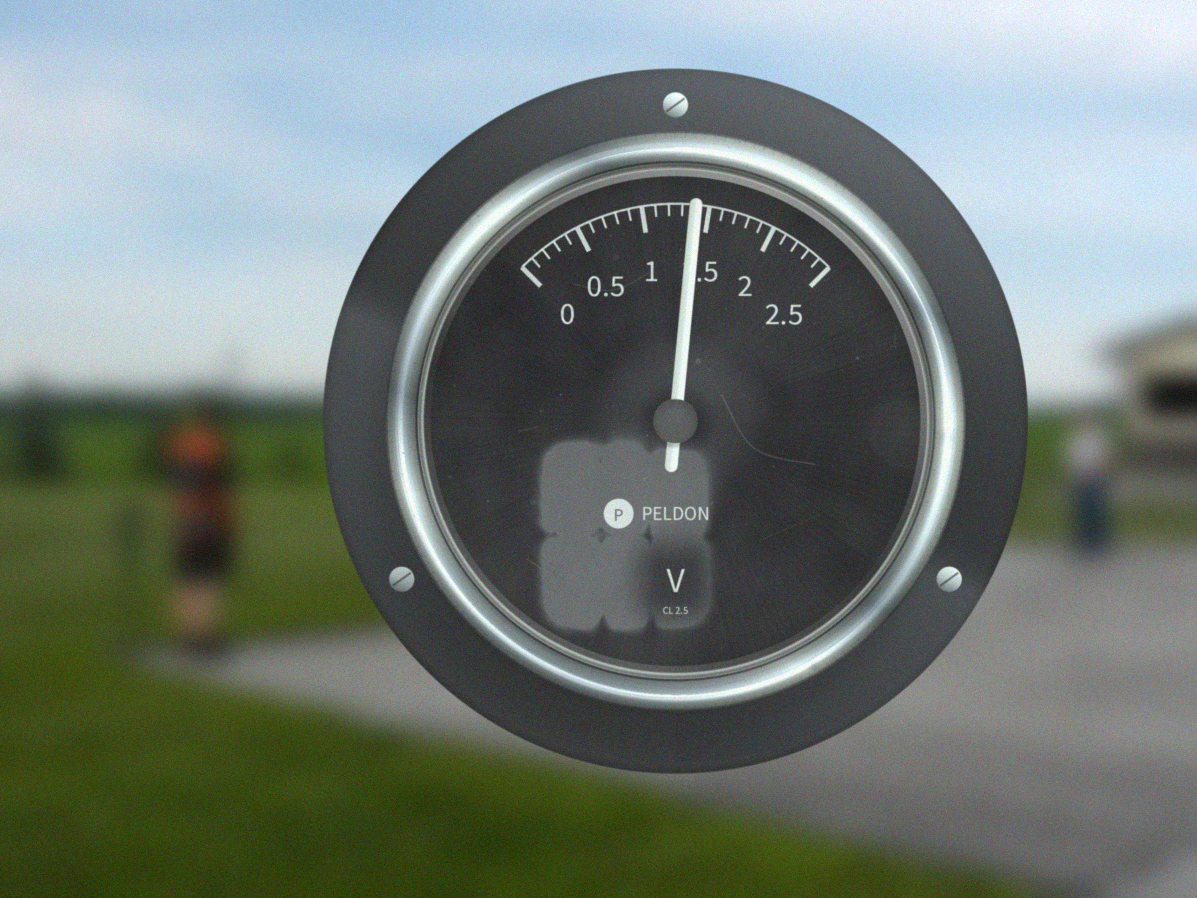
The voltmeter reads V 1.4
